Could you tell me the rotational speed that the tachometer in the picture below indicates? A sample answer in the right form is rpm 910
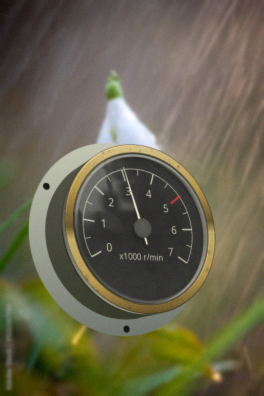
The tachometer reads rpm 3000
